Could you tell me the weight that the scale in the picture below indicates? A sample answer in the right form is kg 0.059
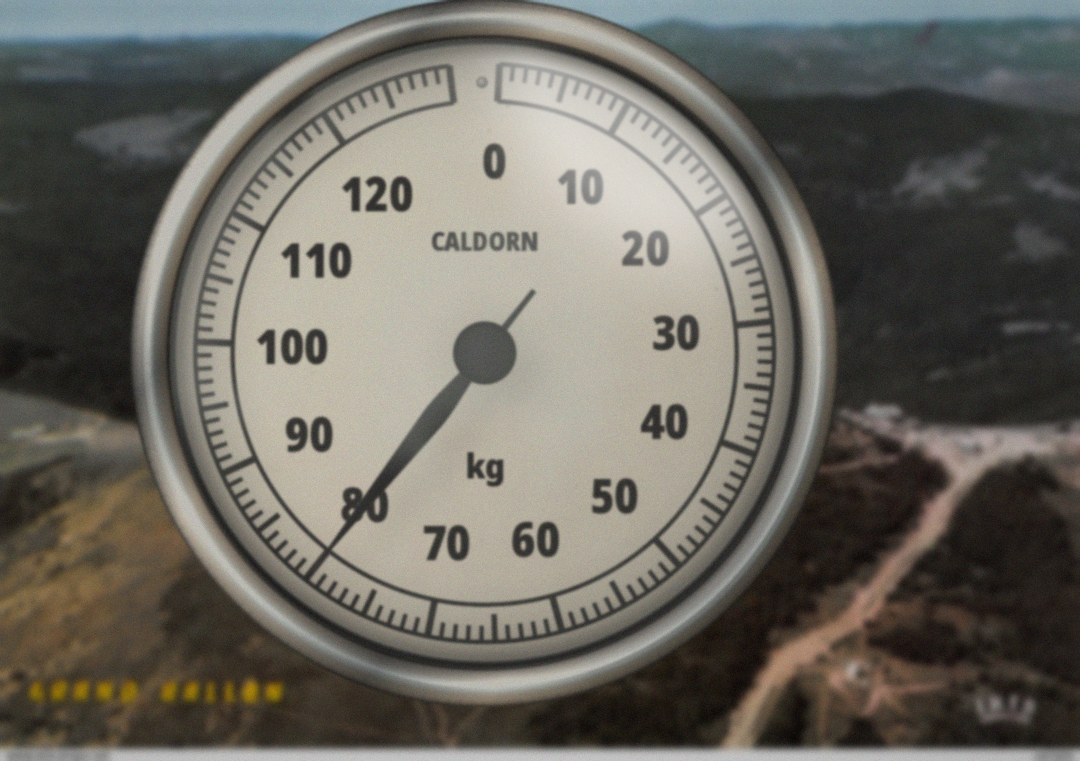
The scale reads kg 80
